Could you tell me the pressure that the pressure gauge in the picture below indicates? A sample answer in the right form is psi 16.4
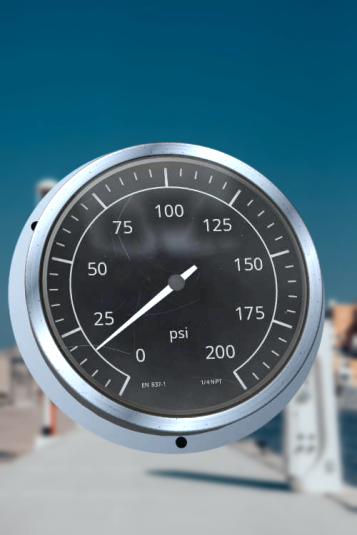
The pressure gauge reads psi 15
